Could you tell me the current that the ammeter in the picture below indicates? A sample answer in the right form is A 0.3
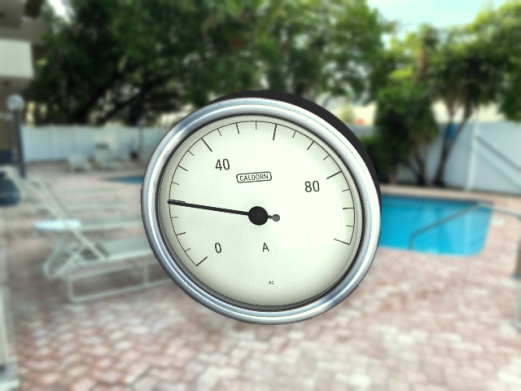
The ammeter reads A 20
